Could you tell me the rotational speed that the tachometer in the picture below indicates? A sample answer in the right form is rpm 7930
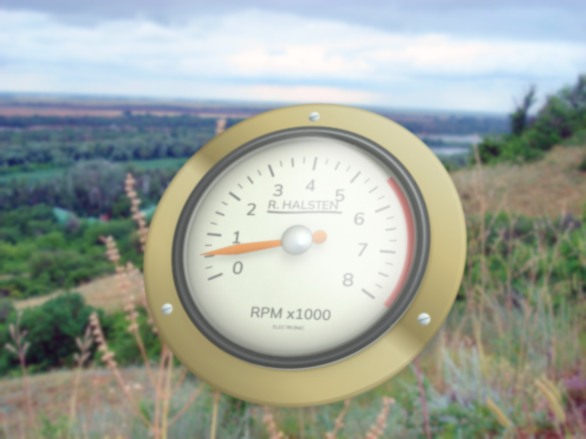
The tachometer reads rpm 500
